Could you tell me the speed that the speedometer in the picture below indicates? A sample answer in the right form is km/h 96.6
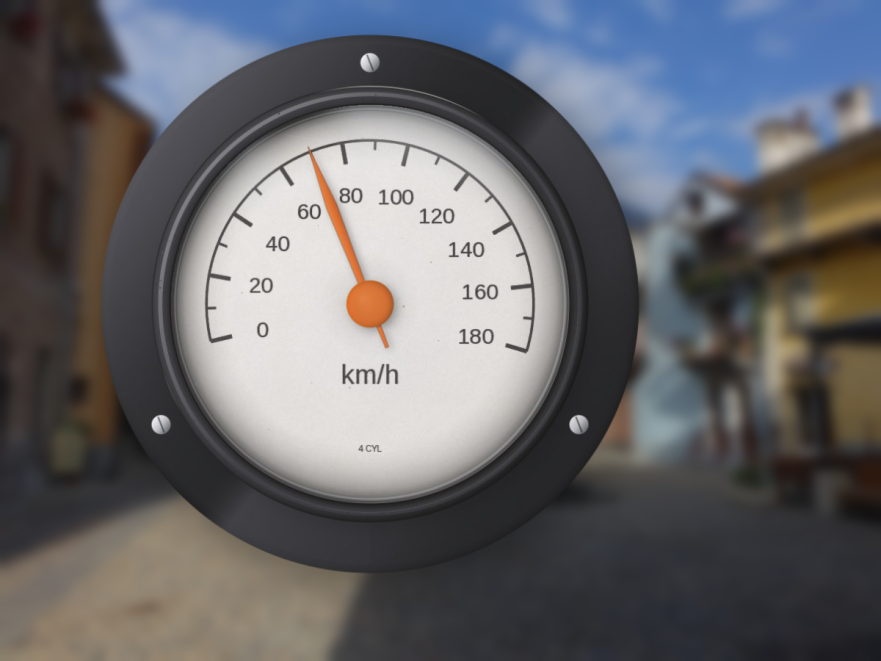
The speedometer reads km/h 70
